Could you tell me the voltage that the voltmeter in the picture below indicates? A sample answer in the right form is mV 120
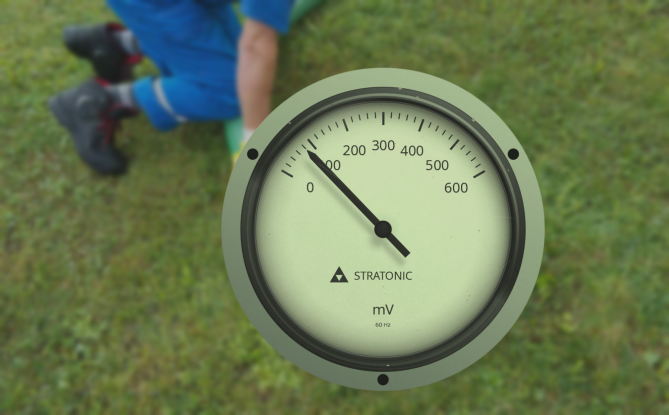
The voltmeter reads mV 80
